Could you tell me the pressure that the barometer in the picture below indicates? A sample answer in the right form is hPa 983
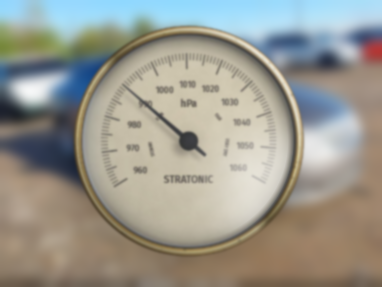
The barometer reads hPa 990
